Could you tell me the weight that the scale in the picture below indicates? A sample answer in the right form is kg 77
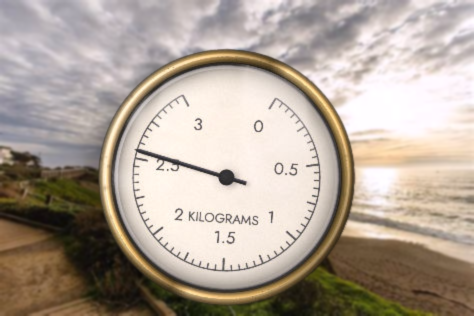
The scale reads kg 2.55
